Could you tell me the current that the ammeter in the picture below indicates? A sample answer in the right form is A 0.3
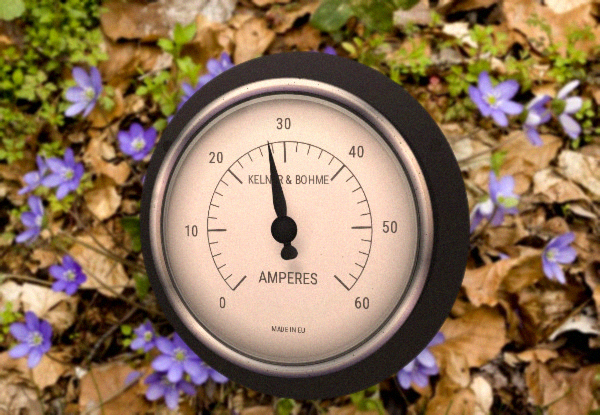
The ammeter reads A 28
